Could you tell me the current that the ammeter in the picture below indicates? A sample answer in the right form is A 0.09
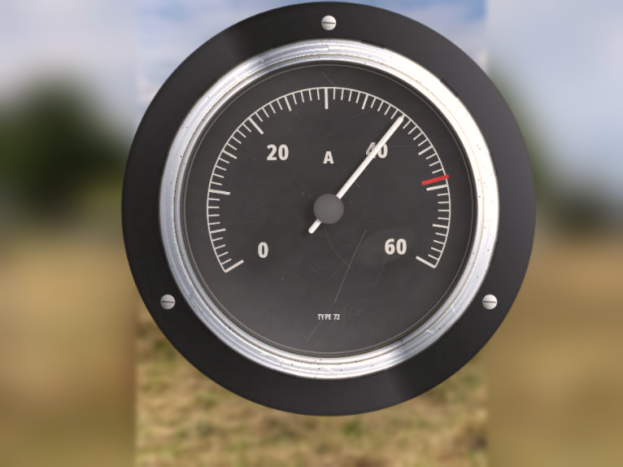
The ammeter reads A 40
